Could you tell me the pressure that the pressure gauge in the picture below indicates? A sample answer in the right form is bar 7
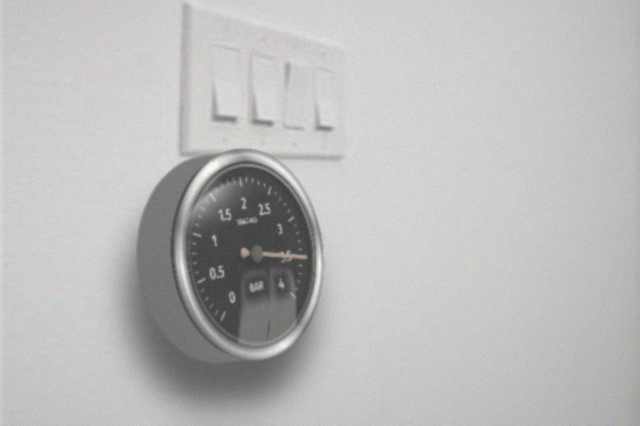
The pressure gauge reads bar 3.5
